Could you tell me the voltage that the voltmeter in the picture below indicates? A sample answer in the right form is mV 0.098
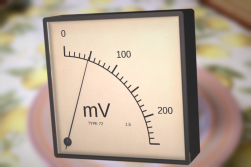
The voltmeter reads mV 50
